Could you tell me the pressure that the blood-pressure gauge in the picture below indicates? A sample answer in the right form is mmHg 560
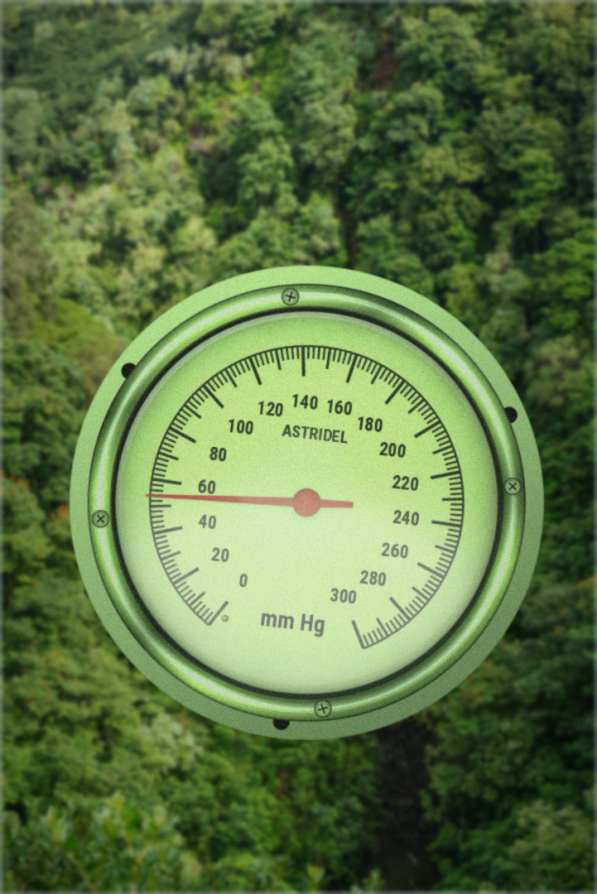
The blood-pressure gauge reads mmHg 54
